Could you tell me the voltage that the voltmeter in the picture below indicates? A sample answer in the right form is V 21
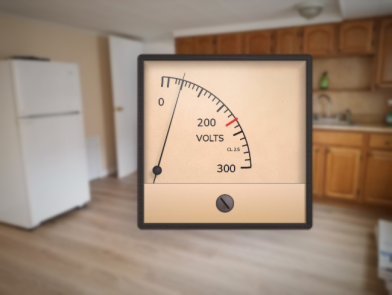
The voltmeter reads V 100
